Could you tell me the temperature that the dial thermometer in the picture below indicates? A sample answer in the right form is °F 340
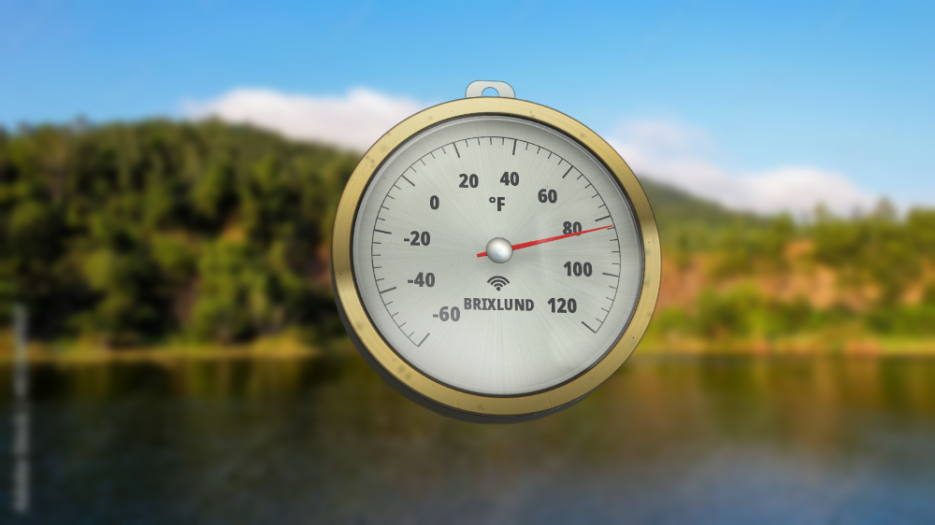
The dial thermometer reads °F 84
